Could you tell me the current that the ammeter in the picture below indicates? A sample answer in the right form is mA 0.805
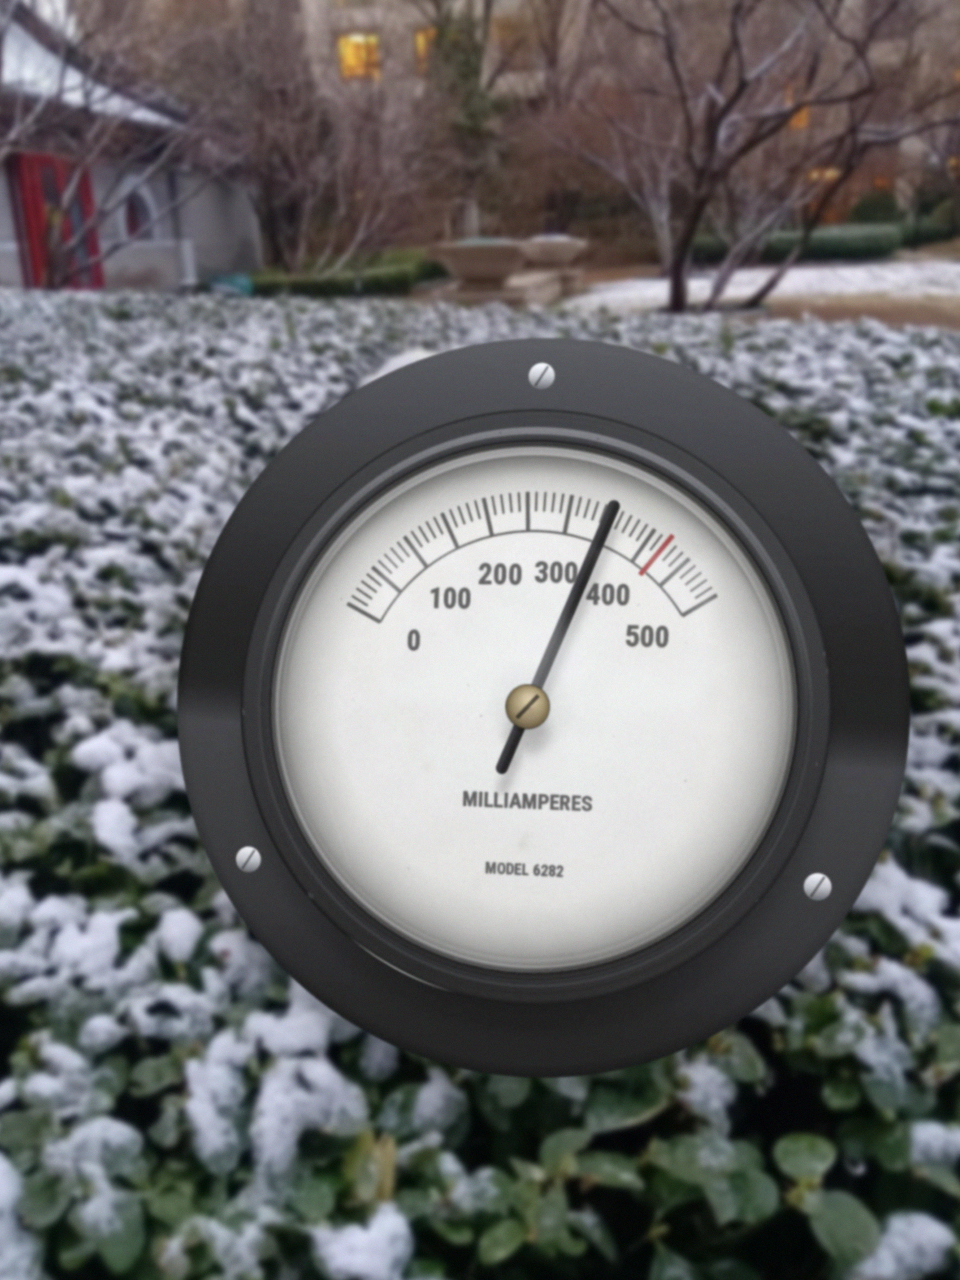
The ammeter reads mA 350
